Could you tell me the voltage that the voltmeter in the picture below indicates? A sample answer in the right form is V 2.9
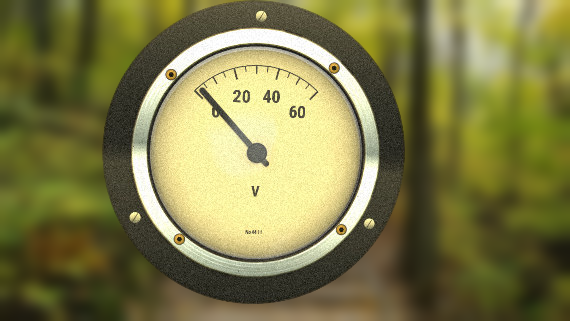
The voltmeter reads V 2.5
